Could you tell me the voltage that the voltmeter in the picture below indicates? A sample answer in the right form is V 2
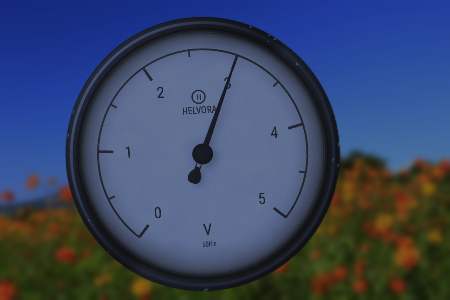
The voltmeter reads V 3
